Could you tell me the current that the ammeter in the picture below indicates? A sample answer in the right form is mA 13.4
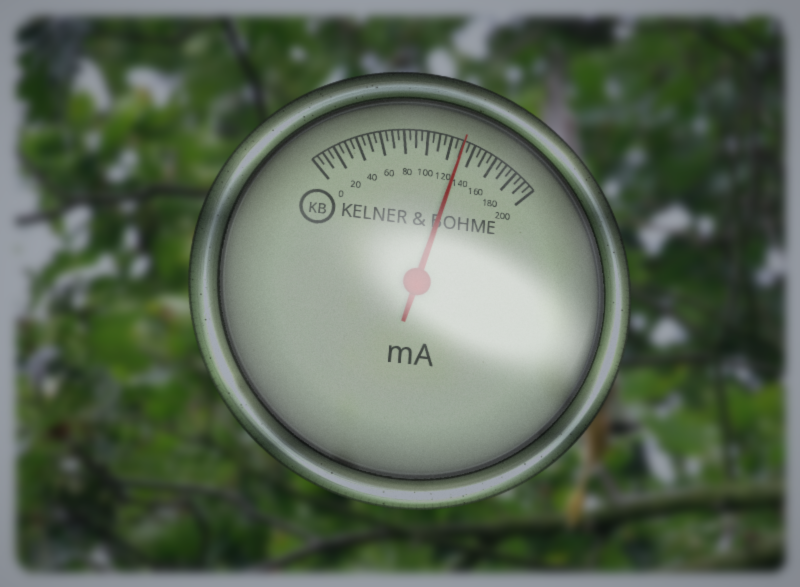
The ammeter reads mA 130
